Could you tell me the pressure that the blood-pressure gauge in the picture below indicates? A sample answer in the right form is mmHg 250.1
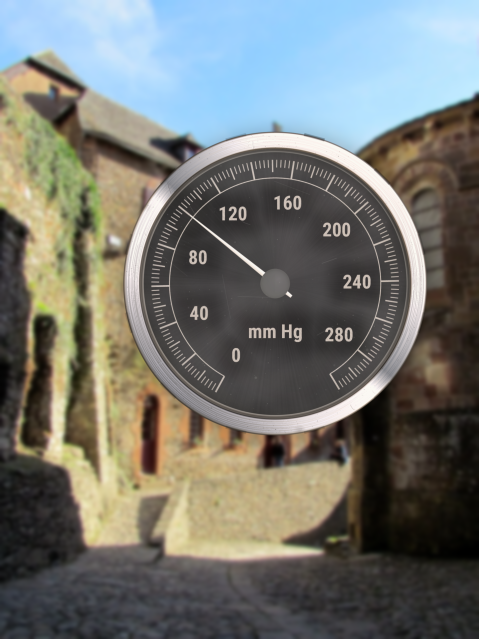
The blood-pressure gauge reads mmHg 100
